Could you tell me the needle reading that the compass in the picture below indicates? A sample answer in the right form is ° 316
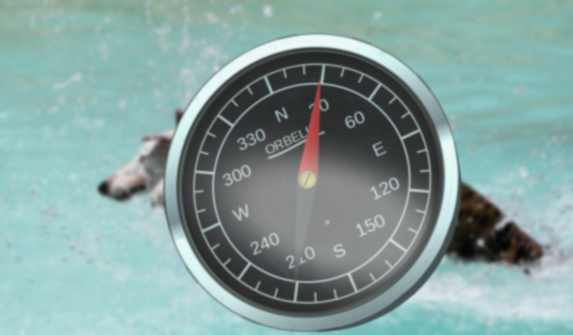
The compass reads ° 30
